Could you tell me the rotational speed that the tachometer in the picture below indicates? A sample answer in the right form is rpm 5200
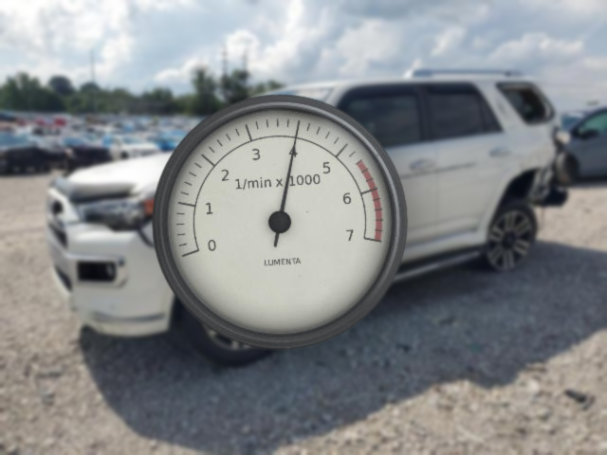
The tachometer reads rpm 4000
